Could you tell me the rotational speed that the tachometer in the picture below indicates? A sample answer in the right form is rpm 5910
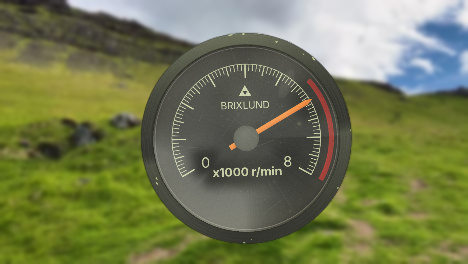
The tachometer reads rpm 6000
